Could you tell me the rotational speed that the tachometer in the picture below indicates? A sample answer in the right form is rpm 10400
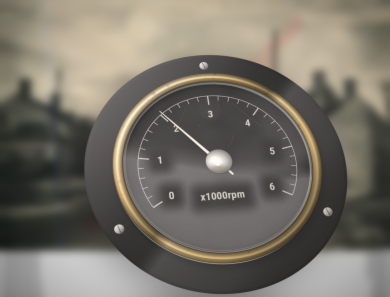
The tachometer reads rpm 2000
